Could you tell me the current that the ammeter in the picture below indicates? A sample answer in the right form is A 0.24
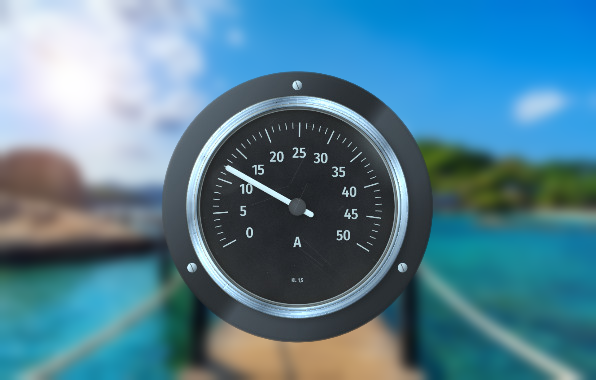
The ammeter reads A 12
